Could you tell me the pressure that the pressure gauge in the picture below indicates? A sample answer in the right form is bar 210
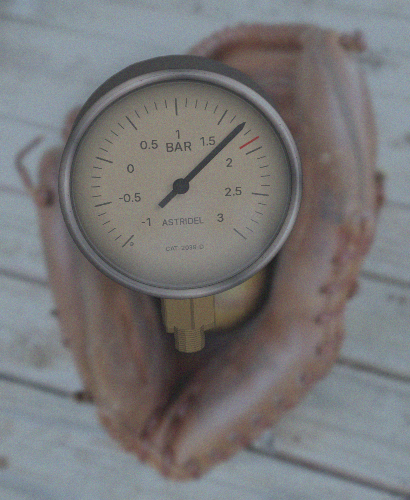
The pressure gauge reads bar 1.7
